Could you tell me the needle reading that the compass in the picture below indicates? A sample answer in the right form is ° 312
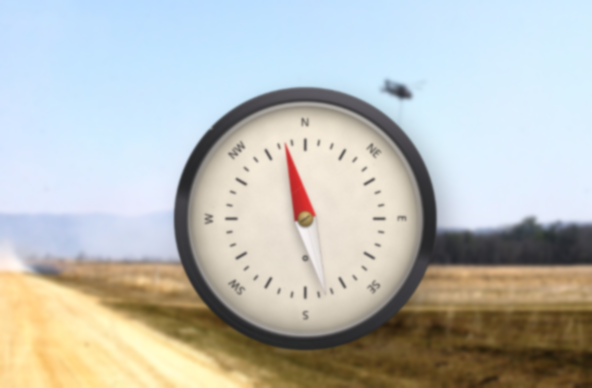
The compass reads ° 345
